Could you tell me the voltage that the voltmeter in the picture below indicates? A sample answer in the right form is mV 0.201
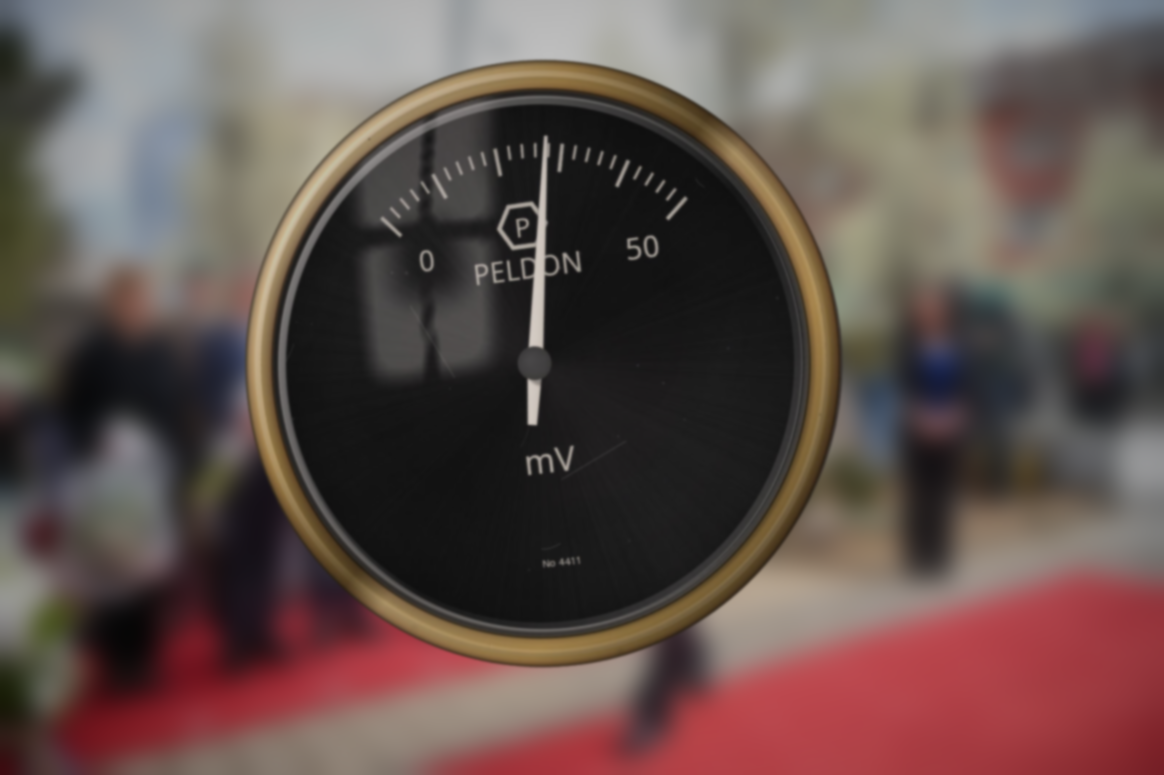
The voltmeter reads mV 28
